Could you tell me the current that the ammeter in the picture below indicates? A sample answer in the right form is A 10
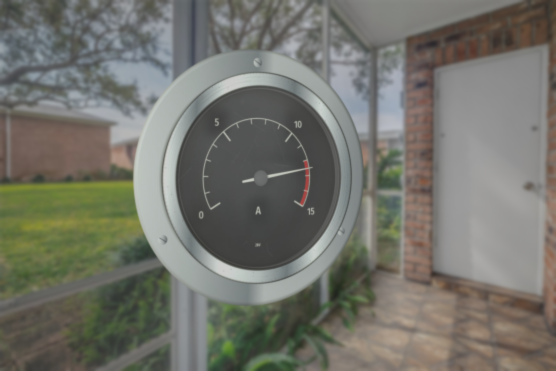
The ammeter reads A 12.5
